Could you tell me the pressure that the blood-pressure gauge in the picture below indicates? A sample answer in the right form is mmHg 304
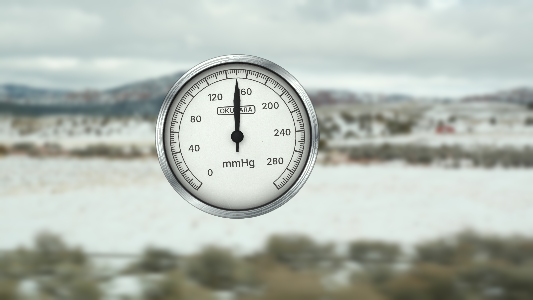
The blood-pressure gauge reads mmHg 150
